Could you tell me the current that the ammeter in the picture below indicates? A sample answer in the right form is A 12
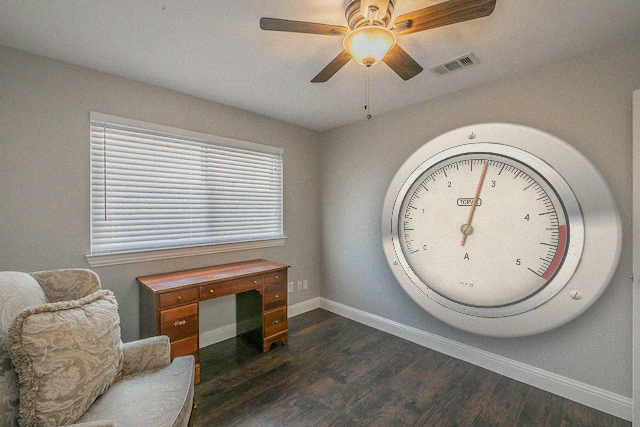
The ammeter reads A 2.75
